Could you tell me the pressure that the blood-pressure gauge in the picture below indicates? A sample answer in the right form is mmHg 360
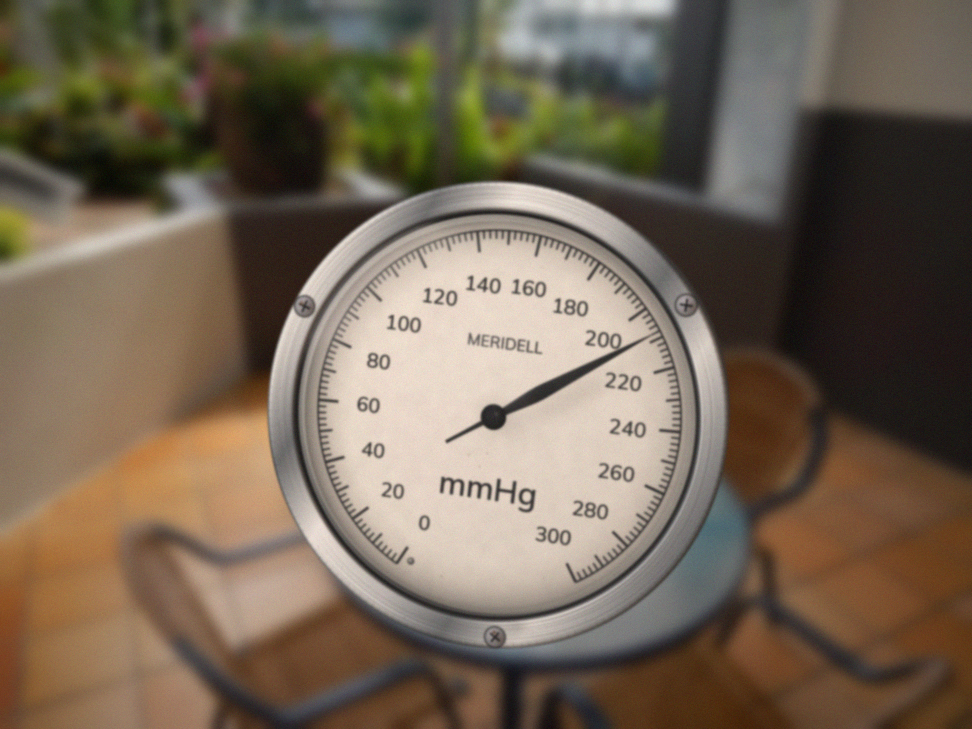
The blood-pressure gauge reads mmHg 208
